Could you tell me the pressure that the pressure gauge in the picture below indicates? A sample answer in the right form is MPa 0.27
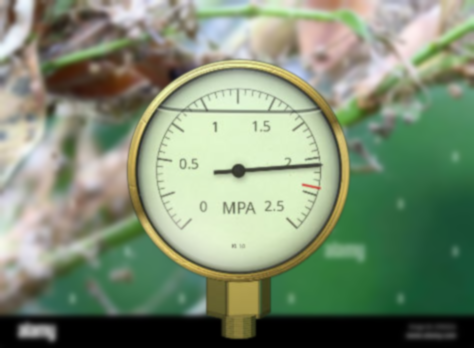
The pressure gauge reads MPa 2.05
